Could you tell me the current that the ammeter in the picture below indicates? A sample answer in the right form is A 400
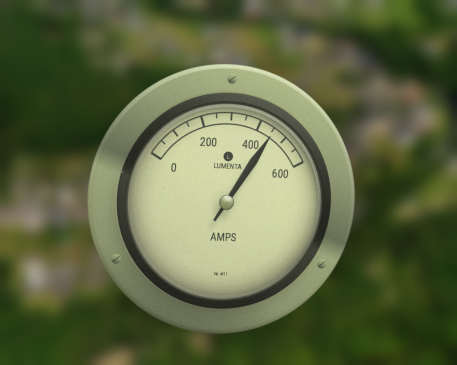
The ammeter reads A 450
